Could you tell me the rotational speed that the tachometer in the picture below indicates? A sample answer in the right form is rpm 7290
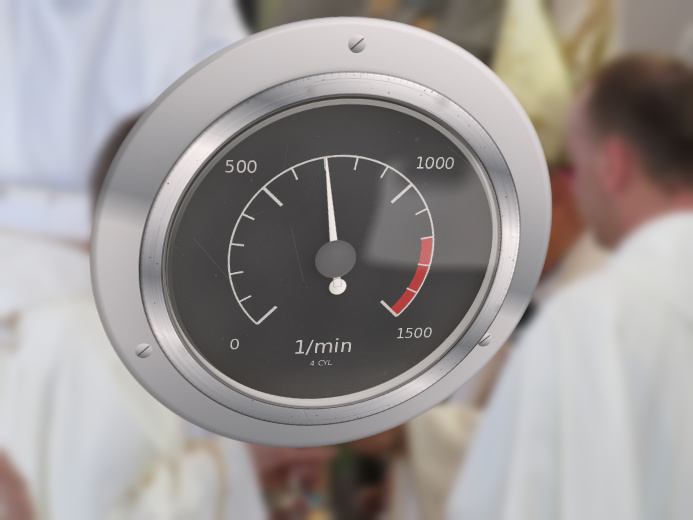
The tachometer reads rpm 700
